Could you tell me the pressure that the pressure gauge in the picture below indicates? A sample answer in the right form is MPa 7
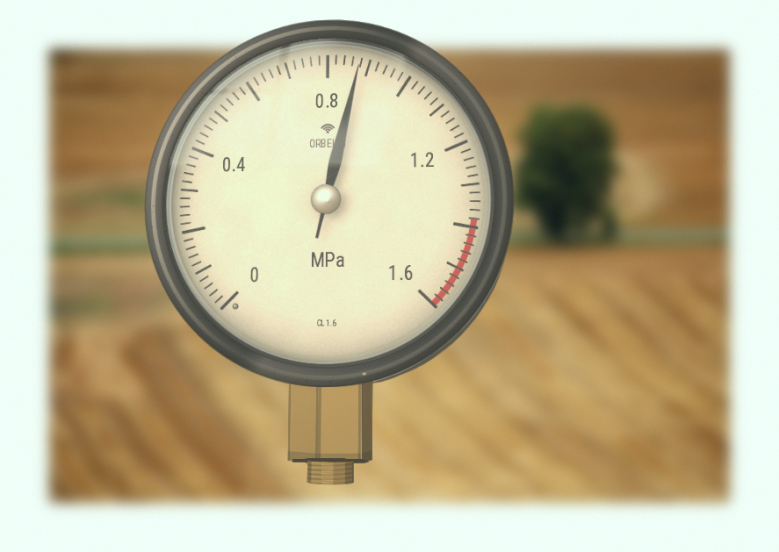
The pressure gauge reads MPa 0.88
